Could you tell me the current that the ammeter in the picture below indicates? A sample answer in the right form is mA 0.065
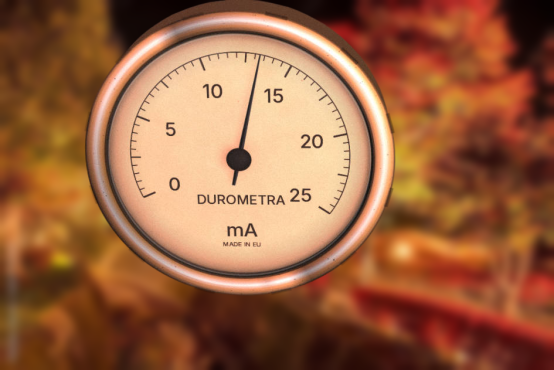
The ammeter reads mA 13.25
